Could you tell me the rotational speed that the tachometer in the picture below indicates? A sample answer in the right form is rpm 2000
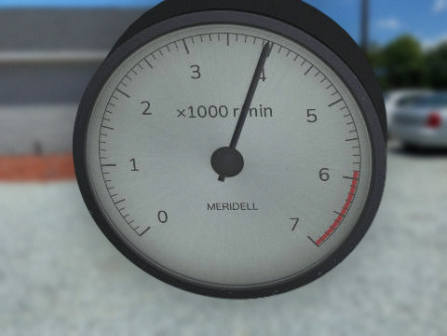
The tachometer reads rpm 3950
